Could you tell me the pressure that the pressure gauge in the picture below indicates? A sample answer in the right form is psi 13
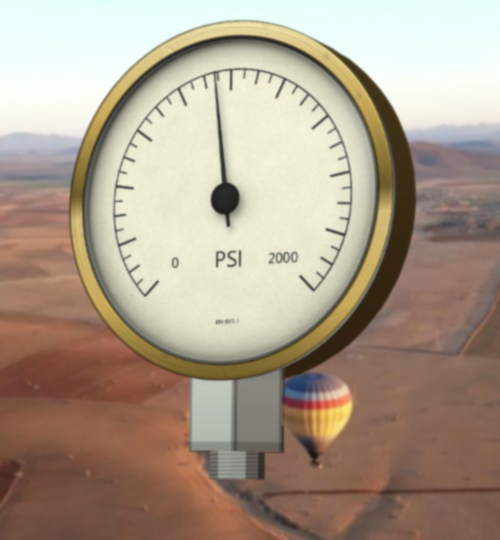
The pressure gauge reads psi 950
